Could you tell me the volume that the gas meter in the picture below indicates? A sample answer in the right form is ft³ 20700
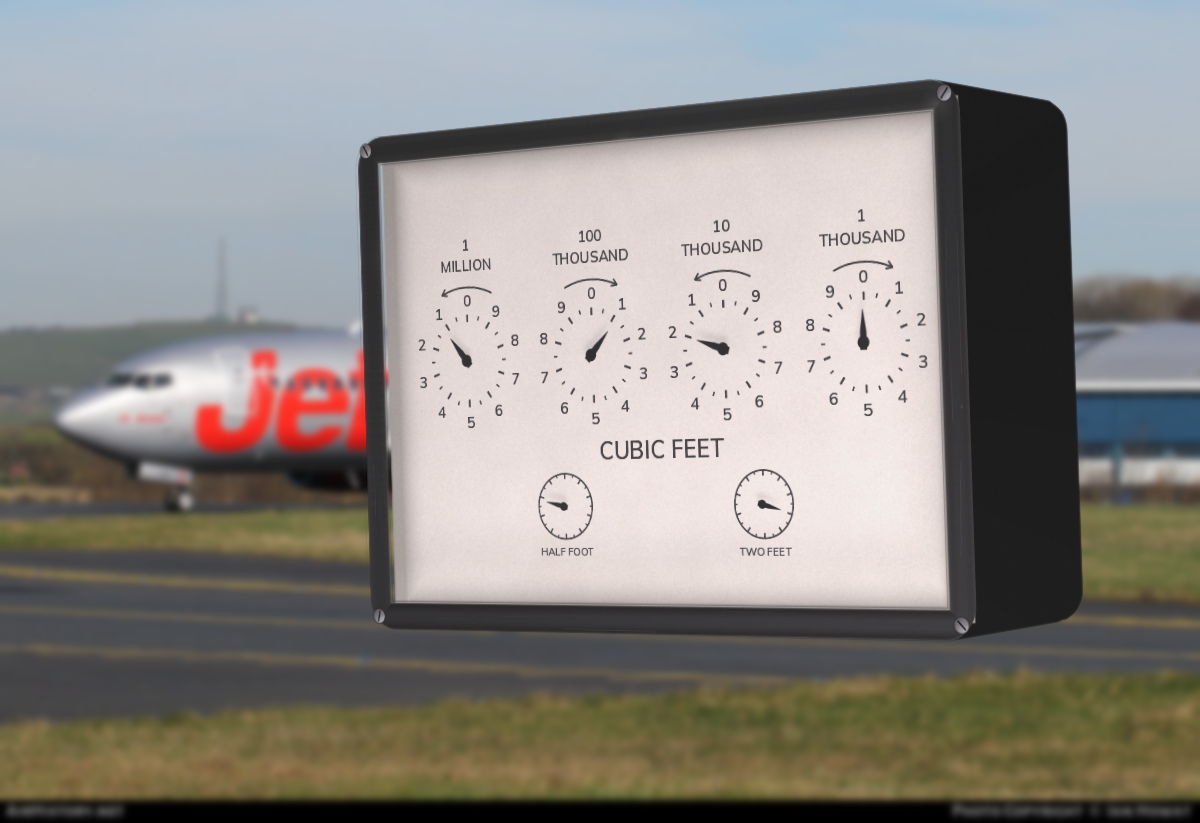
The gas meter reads ft³ 112000
